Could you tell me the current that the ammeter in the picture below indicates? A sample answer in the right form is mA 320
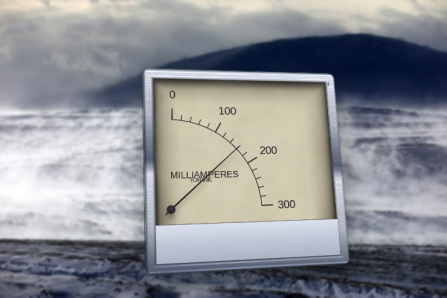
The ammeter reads mA 160
